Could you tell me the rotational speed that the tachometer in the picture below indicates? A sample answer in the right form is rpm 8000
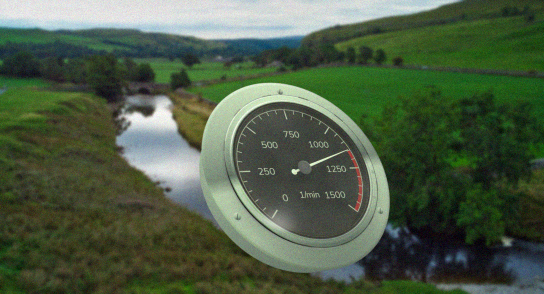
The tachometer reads rpm 1150
